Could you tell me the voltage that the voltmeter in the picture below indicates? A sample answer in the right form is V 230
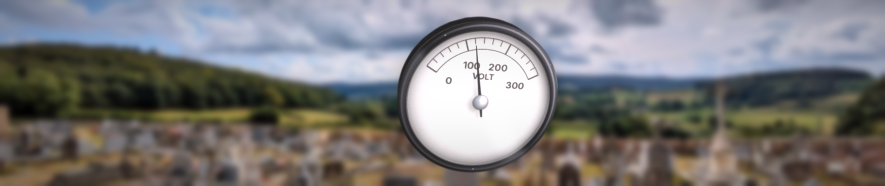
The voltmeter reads V 120
